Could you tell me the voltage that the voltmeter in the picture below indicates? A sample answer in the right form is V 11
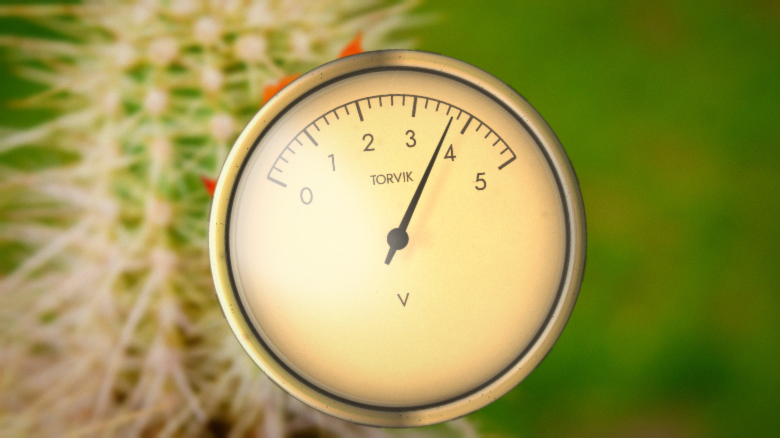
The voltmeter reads V 3.7
